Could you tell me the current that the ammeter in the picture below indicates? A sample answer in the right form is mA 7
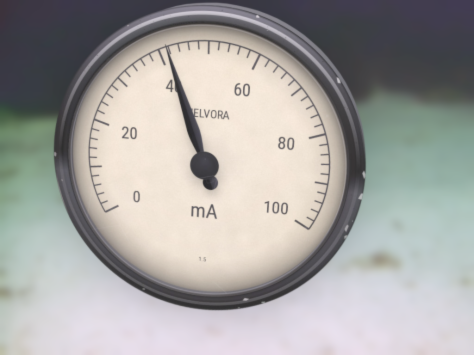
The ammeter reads mA 42
